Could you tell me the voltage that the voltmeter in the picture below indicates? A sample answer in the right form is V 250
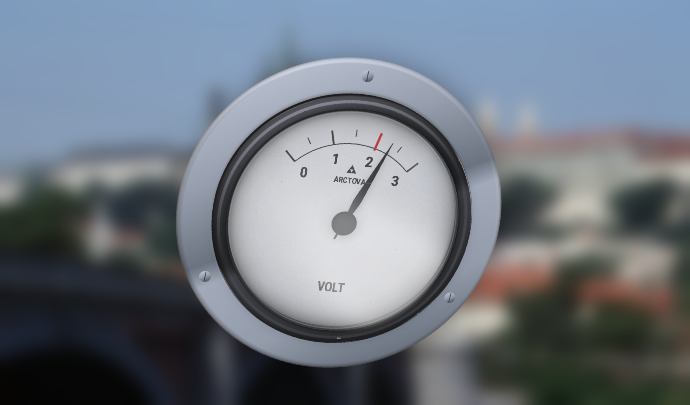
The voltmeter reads V 2.25
